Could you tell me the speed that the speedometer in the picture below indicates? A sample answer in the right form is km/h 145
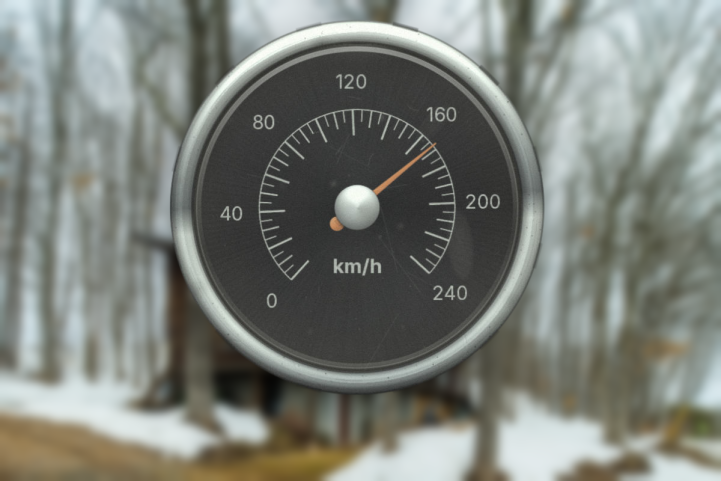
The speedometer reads km/h 167.5
